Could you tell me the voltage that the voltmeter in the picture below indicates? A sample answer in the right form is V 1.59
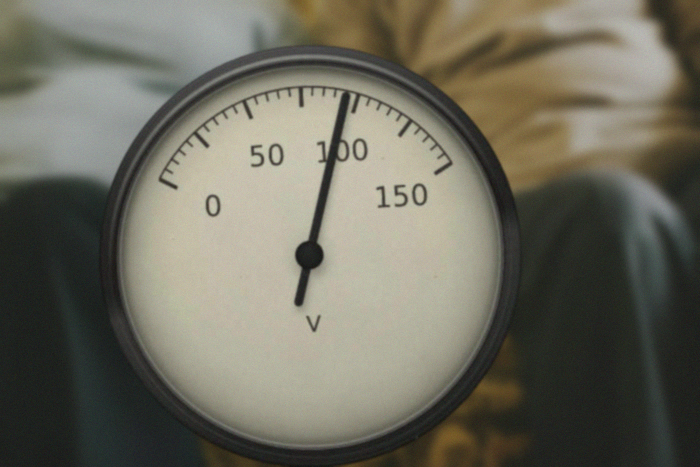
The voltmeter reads V 95
